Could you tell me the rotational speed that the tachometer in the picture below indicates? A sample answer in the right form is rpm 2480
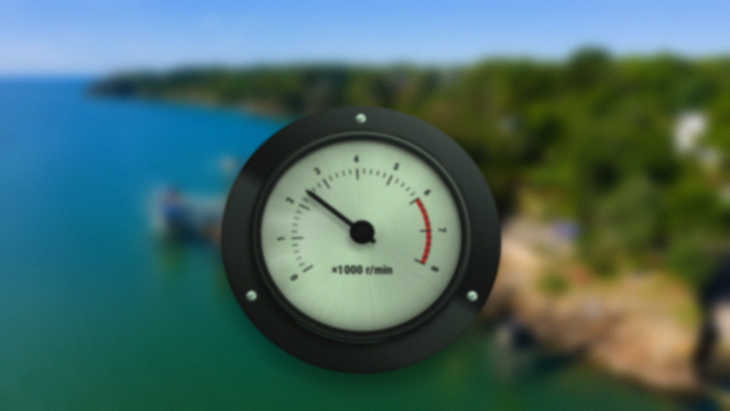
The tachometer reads rpm 2400
